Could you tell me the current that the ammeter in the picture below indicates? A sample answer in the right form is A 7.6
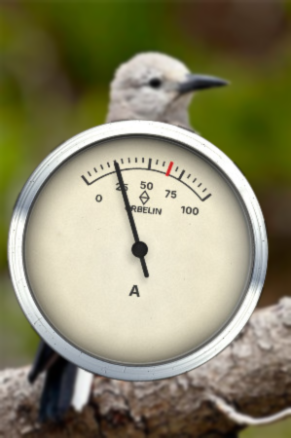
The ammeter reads A 25
